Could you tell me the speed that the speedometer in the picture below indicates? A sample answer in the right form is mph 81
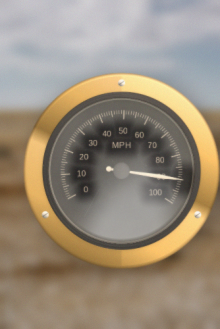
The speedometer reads mph 90
